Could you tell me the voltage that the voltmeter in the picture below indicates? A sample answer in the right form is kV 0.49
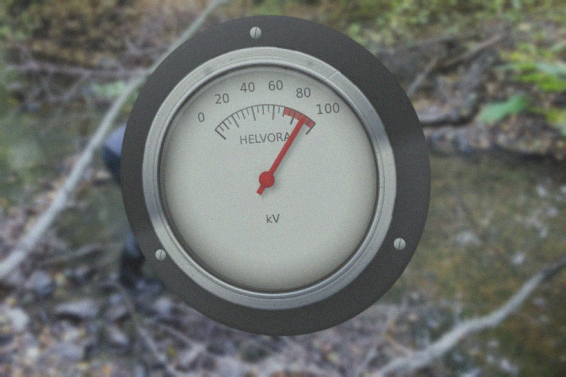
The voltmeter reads kV 90
